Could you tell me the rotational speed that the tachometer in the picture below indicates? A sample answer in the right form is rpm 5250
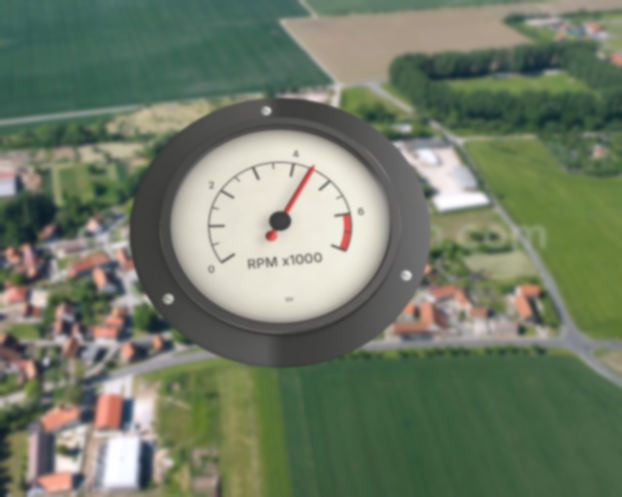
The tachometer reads rpm 4500
